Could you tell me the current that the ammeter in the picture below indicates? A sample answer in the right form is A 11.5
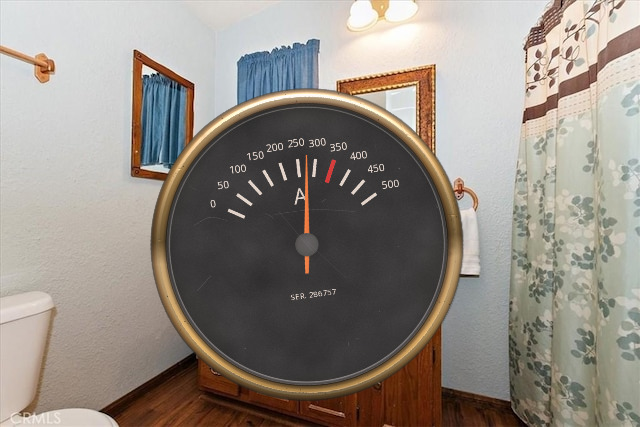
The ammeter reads A 275
